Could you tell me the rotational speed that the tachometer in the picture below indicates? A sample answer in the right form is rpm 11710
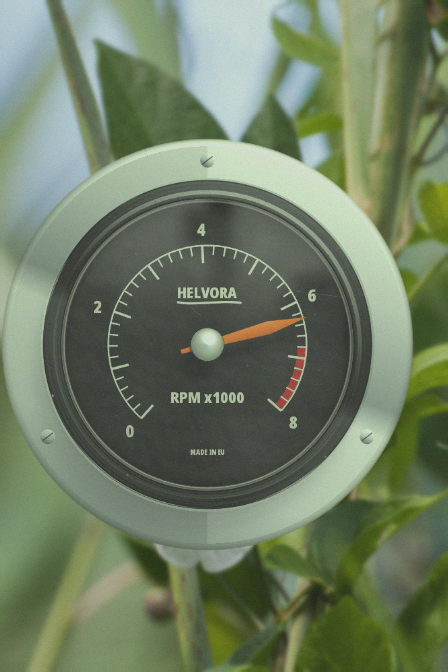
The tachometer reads rpm 6300
